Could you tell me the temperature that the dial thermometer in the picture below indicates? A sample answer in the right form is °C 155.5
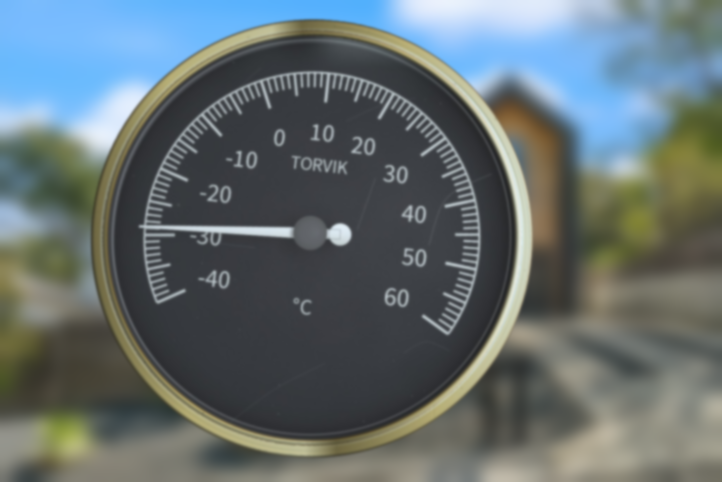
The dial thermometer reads °C -29
